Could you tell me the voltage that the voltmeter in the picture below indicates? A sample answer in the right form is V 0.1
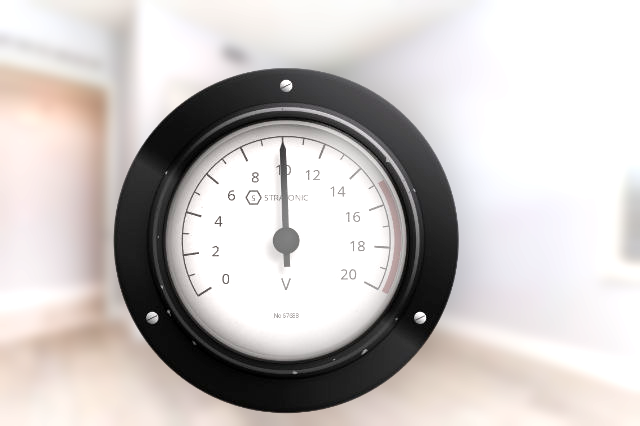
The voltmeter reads V 10
